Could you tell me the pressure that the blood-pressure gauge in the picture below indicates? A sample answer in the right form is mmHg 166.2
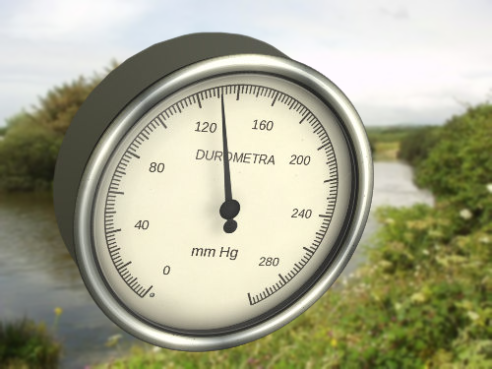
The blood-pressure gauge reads mmHg 130
